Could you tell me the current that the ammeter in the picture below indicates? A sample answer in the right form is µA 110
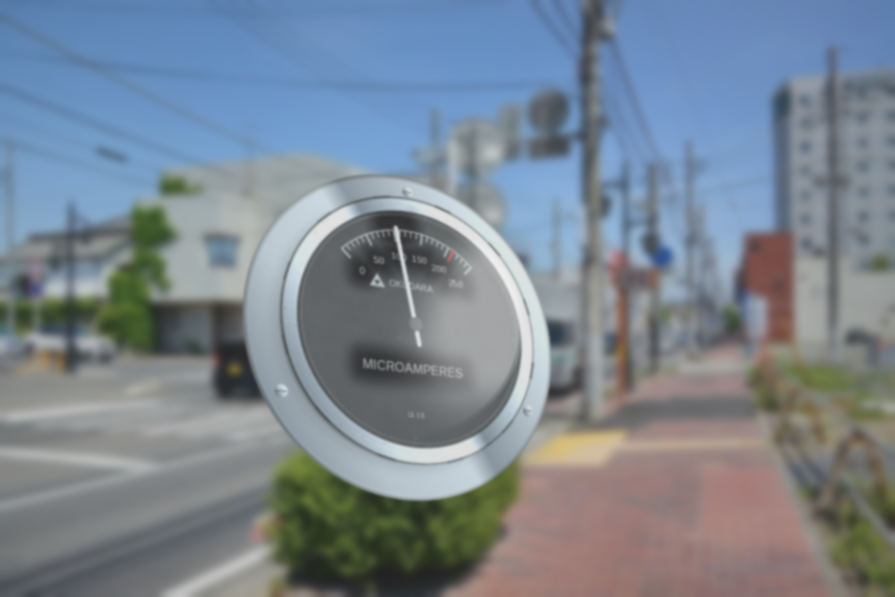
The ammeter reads µA 100
